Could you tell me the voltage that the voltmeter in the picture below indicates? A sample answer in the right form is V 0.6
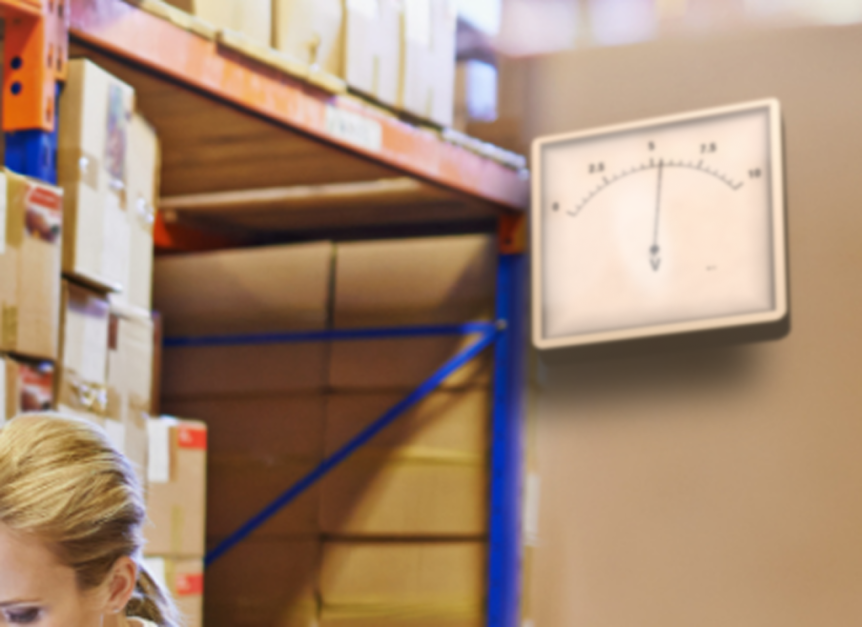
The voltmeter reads V 5.5
